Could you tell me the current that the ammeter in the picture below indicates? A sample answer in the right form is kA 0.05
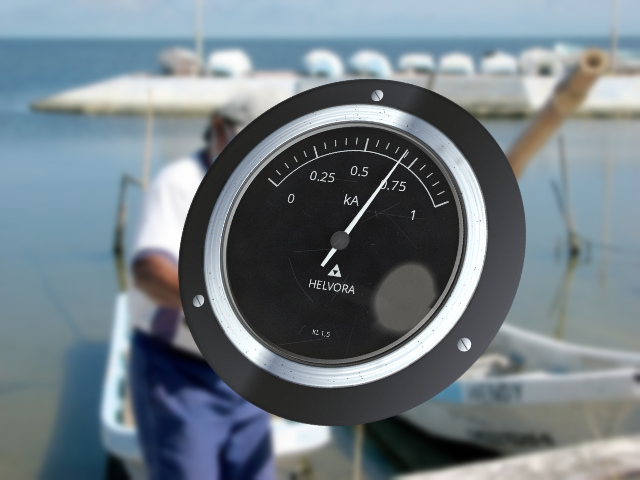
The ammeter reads kA 0.7
